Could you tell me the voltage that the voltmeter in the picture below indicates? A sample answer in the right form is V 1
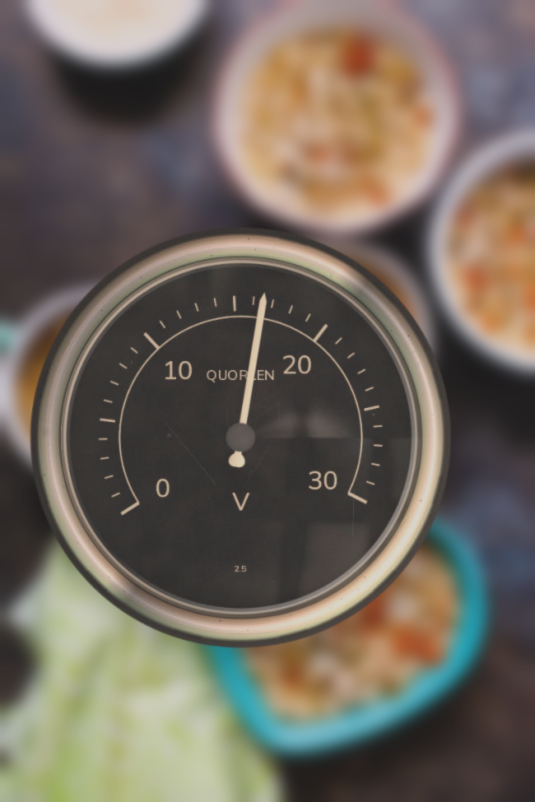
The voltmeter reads V 16.5
